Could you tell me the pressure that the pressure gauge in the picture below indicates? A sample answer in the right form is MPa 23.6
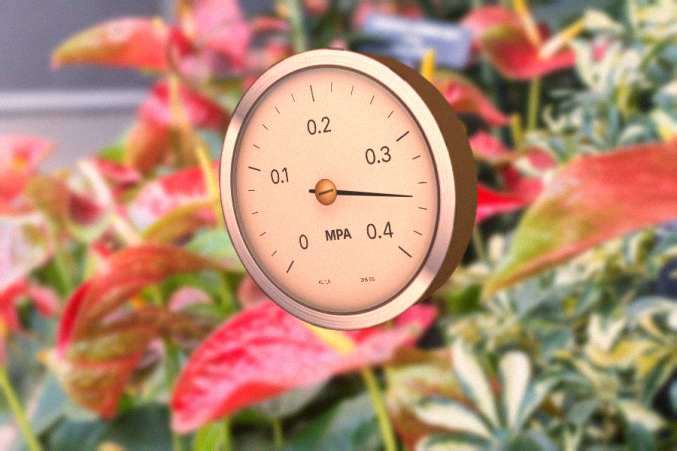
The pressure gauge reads MPa 0.35
